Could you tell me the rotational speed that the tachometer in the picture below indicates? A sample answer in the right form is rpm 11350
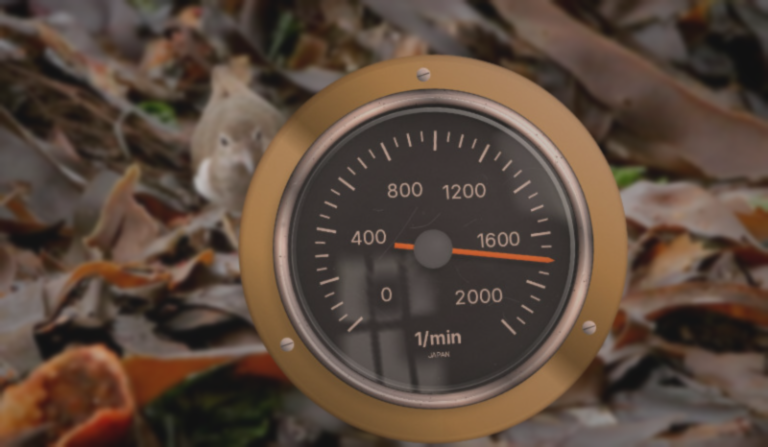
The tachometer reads rpm 1700
